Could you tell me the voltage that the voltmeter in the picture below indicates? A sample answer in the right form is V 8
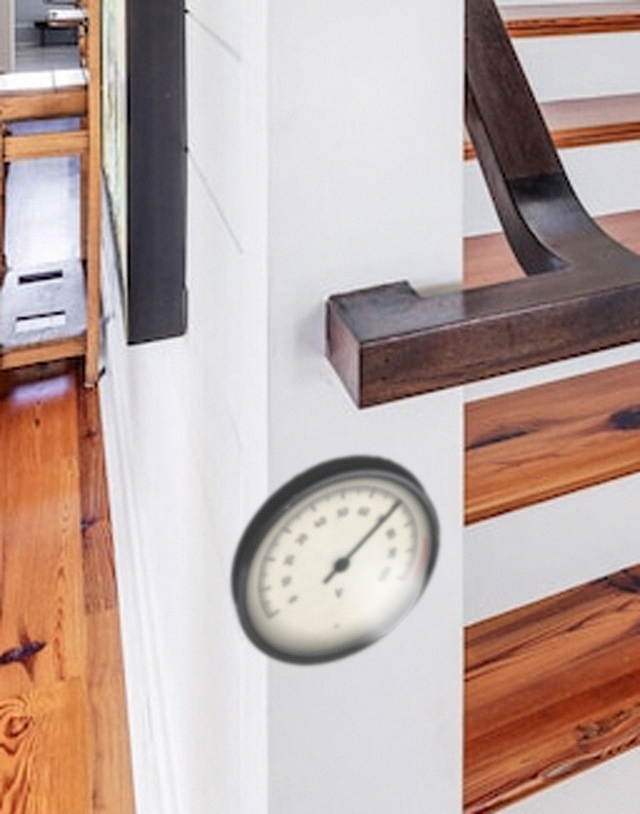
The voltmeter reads V 70
